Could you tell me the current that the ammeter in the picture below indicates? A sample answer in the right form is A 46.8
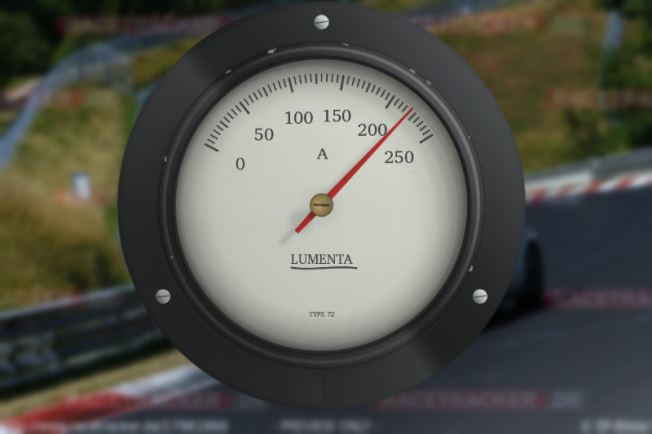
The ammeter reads A 220
